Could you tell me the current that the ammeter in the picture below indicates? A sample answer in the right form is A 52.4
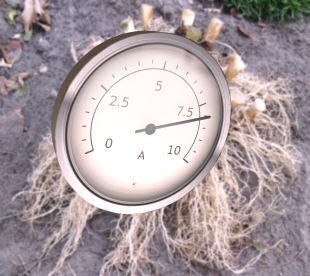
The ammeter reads A 8
